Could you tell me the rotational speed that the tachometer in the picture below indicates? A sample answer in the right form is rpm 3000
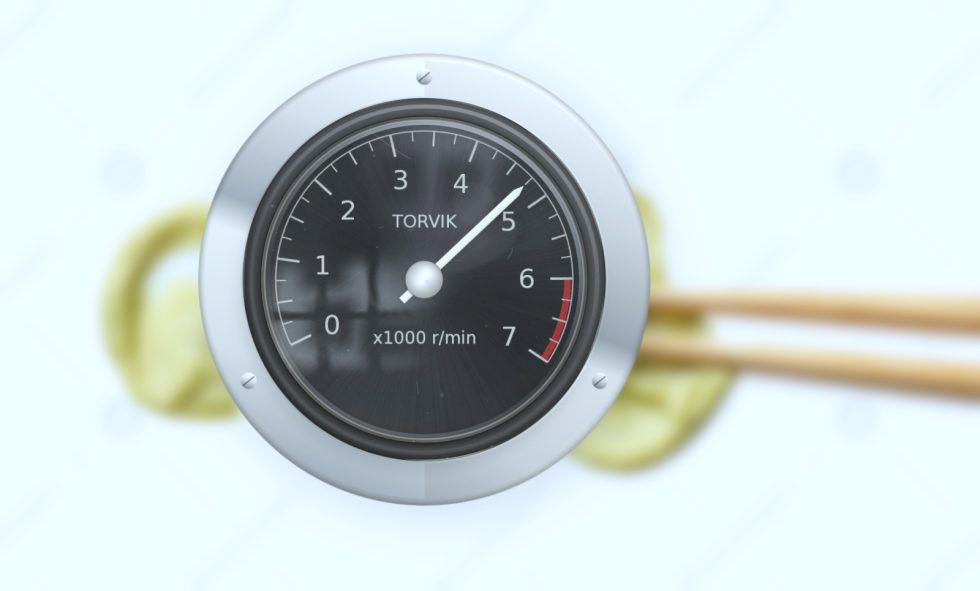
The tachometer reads rpm 4750
